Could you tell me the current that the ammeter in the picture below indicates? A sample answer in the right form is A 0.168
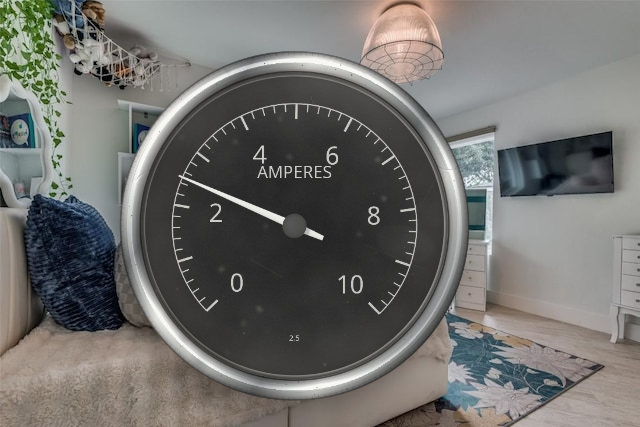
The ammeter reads A 2.5
